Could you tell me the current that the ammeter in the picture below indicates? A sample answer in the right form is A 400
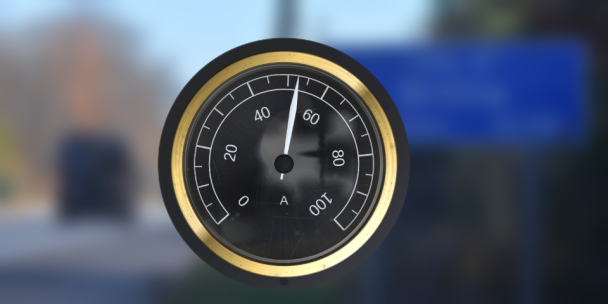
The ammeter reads A 52.5
